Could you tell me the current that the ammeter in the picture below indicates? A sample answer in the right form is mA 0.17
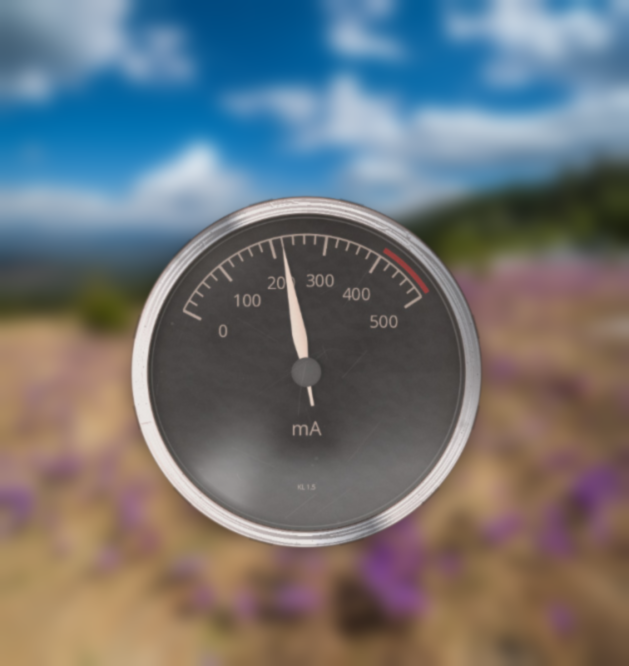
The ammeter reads mA 220
